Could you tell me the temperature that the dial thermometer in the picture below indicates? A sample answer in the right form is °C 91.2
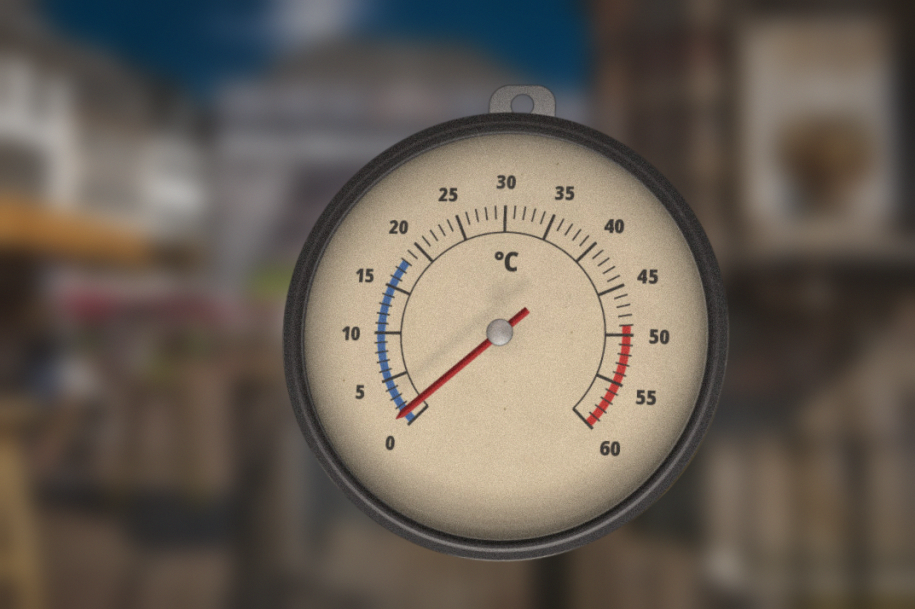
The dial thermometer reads °C 1
